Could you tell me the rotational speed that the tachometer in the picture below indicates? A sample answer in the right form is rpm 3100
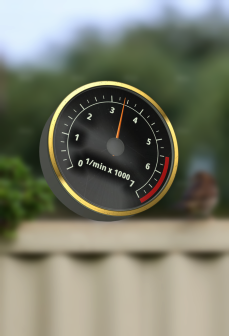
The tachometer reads rpm 3375
